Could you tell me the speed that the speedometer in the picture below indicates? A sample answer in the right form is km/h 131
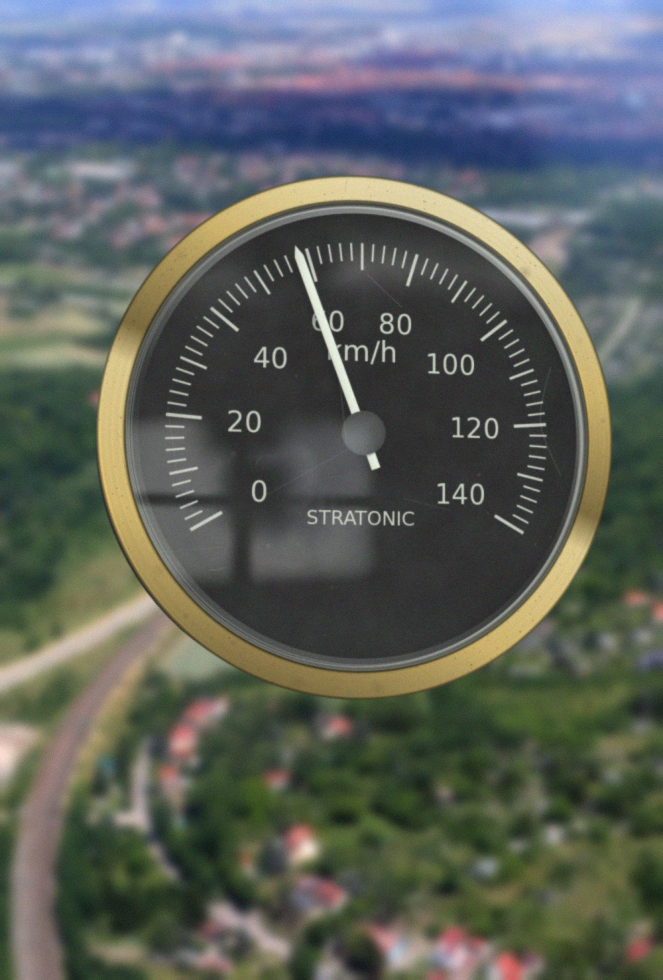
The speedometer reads km/h 58
